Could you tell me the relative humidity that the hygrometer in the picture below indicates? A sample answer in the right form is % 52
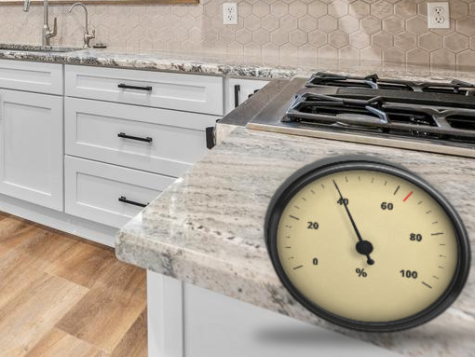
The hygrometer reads % 40
